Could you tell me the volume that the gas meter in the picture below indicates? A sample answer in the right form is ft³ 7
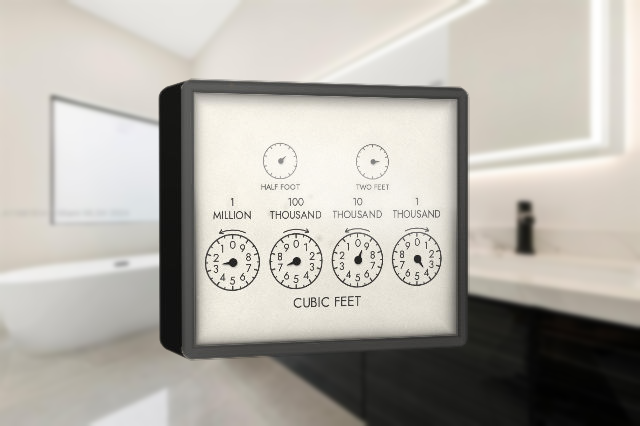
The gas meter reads ft³ 269400
